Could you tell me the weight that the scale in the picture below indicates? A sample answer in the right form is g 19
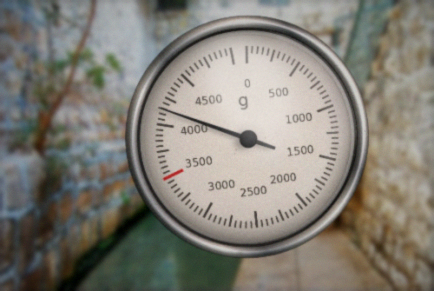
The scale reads g 4150
